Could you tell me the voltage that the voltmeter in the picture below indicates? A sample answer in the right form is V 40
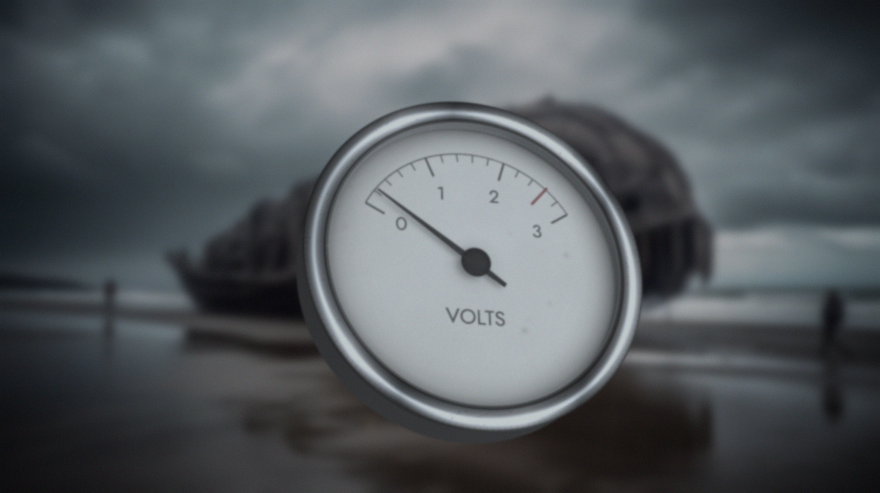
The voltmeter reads V 0.2
